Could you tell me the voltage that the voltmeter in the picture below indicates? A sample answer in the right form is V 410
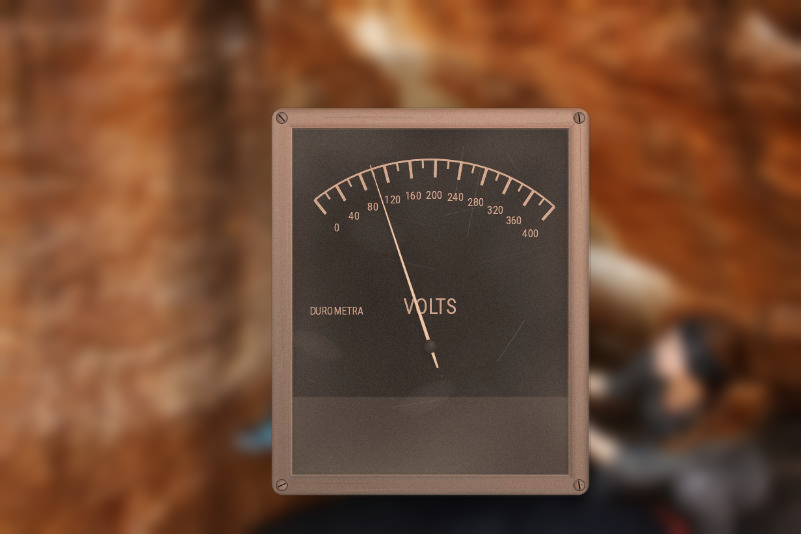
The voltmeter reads V 100
